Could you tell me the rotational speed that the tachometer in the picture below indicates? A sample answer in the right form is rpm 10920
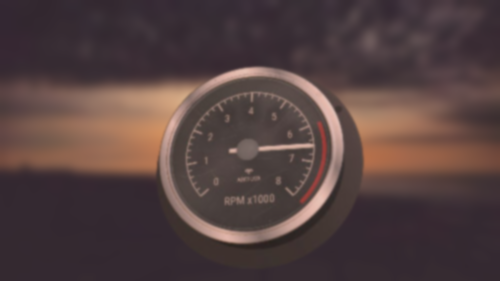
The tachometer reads rpm 6600
